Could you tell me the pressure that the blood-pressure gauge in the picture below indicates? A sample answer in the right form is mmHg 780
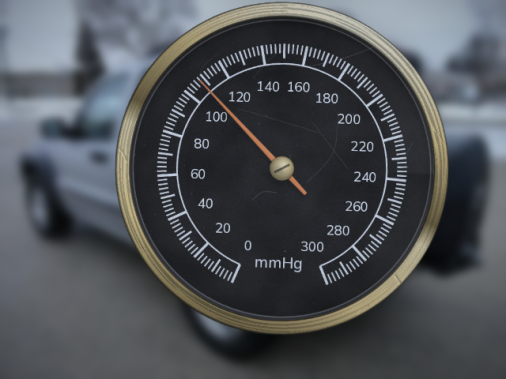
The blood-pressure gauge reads mmHg 108
